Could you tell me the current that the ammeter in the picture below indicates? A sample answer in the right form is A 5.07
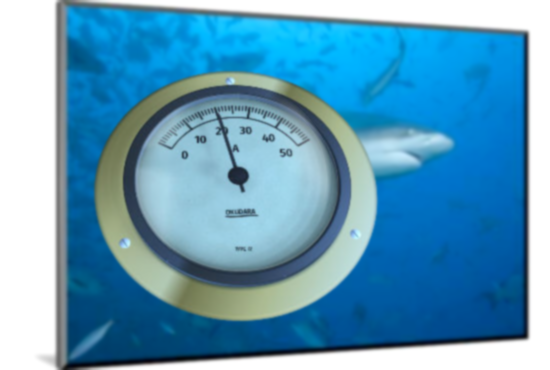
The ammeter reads A 20
